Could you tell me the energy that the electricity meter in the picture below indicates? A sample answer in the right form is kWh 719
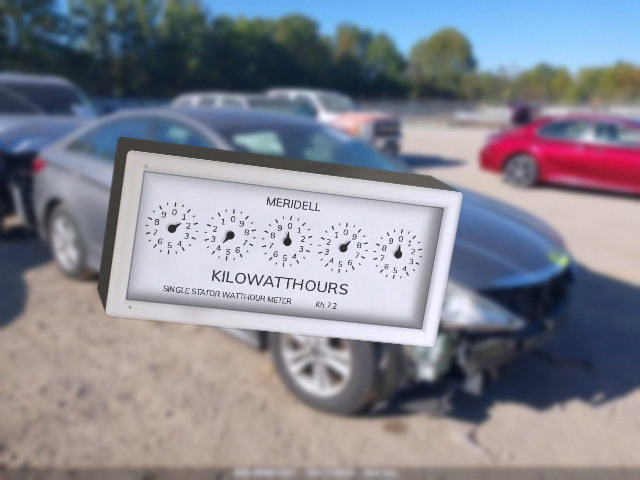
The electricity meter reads kWh 13990
